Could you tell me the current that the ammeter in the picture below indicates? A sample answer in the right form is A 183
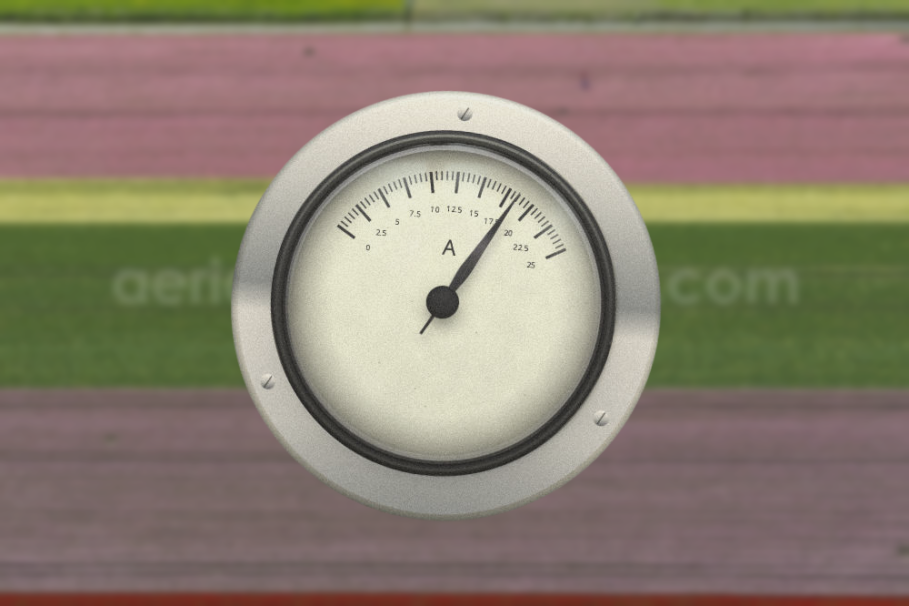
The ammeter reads A 18.5
